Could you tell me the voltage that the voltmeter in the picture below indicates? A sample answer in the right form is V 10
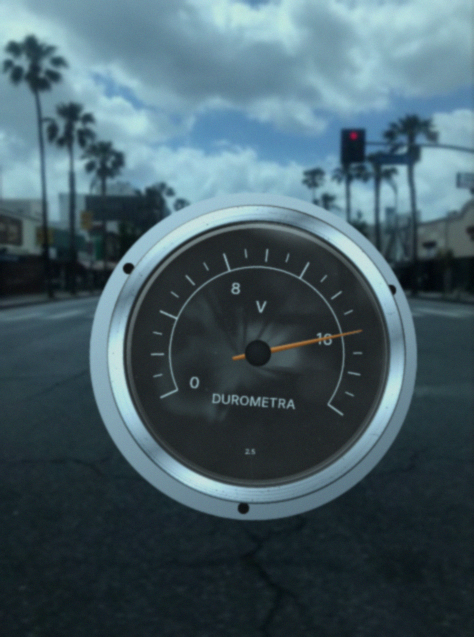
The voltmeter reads V 16
